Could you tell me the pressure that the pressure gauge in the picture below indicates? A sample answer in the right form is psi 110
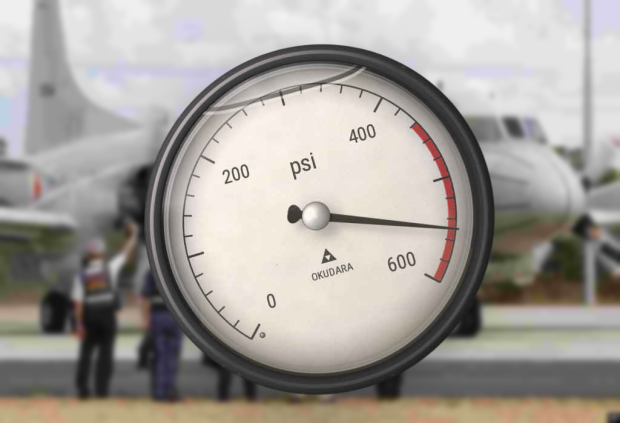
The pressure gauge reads psi 550
